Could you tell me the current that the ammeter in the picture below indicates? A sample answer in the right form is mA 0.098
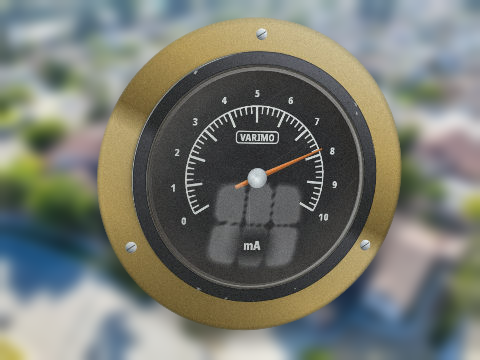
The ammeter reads mA 7.8
